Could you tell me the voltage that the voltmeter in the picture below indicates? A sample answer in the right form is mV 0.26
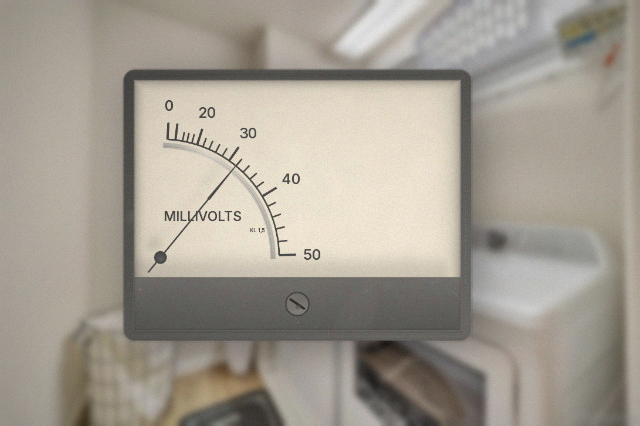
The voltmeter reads mV 32
